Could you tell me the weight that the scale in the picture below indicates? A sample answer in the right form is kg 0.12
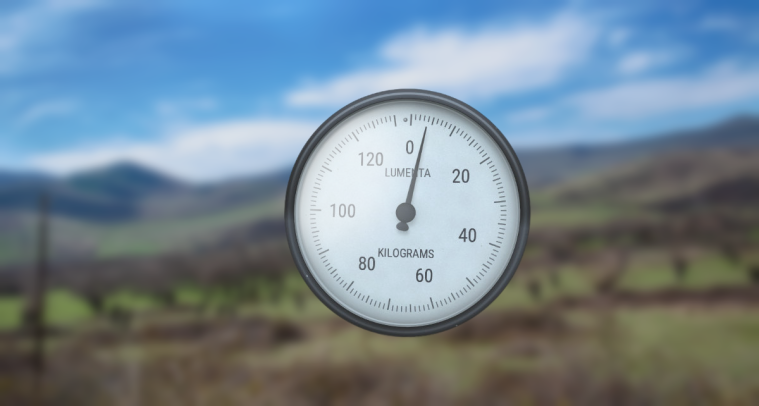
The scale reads kg 4
